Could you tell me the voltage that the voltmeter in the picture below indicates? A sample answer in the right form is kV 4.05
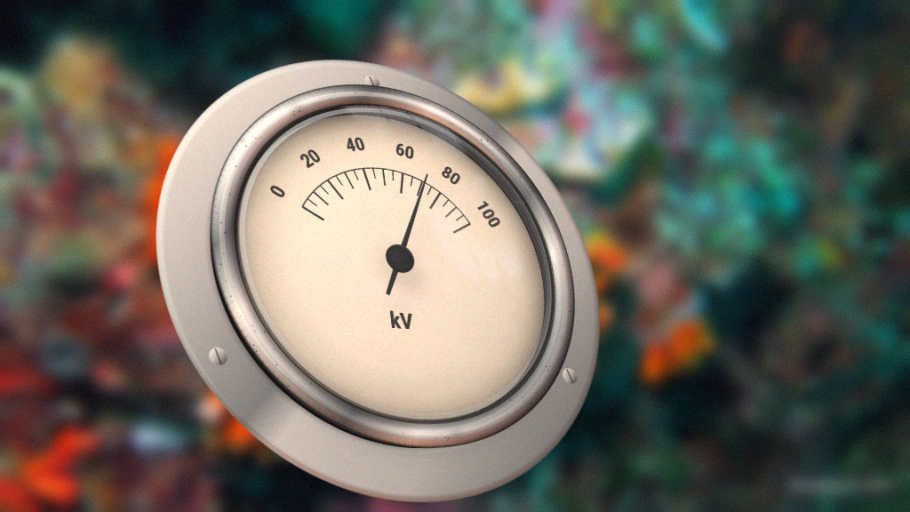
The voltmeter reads kV 70
